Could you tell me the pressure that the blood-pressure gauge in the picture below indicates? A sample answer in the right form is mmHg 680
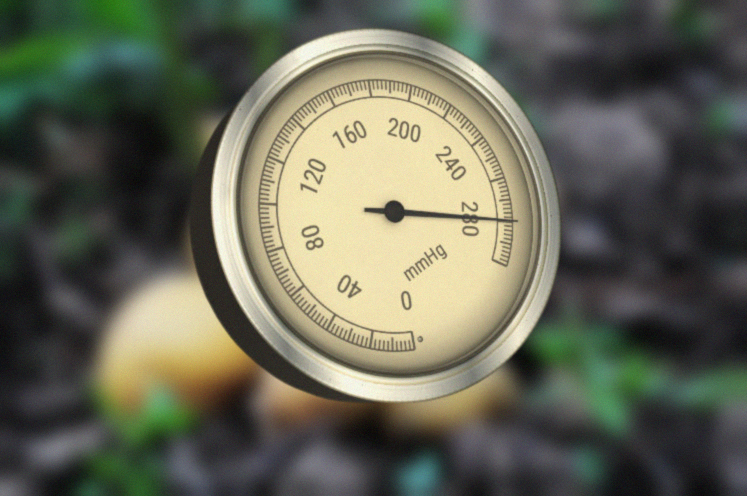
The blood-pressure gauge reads mmHg 280
